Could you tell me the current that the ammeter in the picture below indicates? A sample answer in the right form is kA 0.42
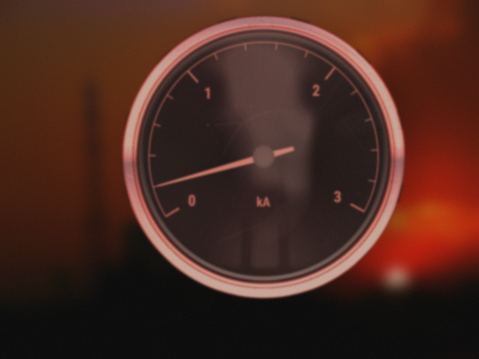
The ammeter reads kA 0.2
